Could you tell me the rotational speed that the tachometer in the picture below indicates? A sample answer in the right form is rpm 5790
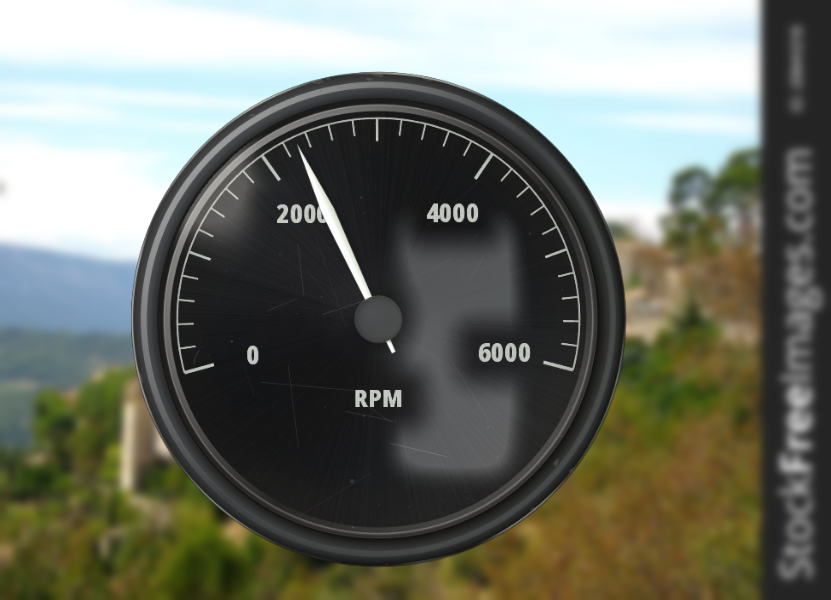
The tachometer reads rpm 2300
